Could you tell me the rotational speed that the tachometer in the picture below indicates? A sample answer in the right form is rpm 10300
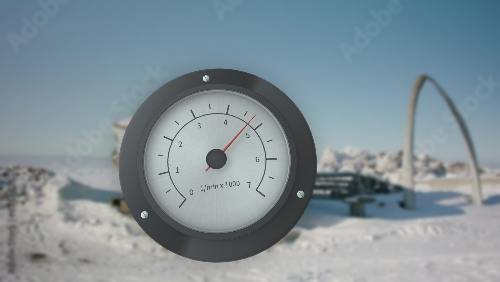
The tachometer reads rpm 4750
